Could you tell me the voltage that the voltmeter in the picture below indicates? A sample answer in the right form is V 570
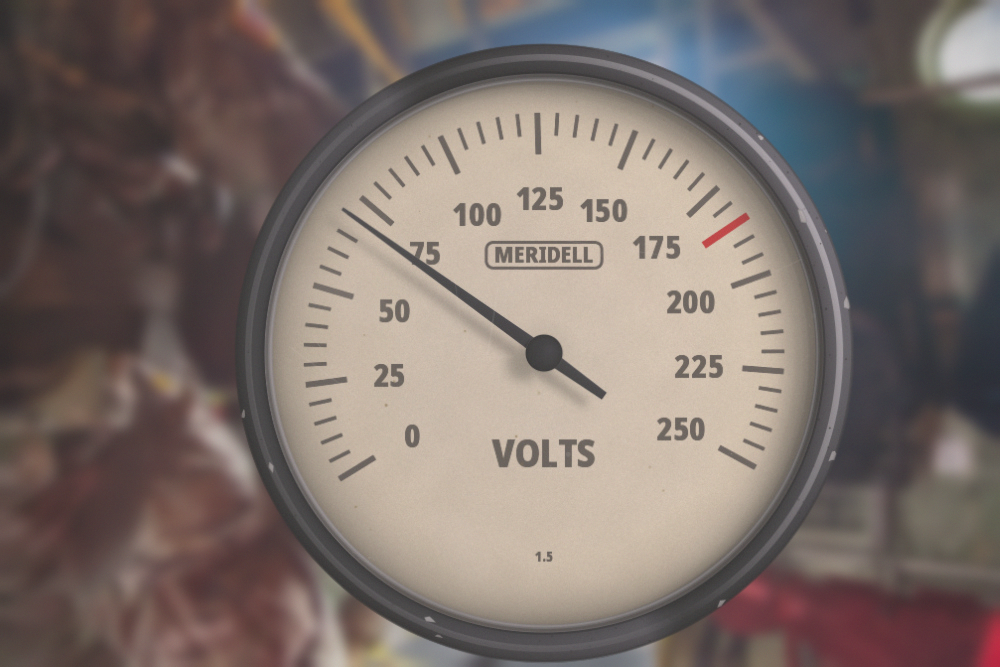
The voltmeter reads V 70
